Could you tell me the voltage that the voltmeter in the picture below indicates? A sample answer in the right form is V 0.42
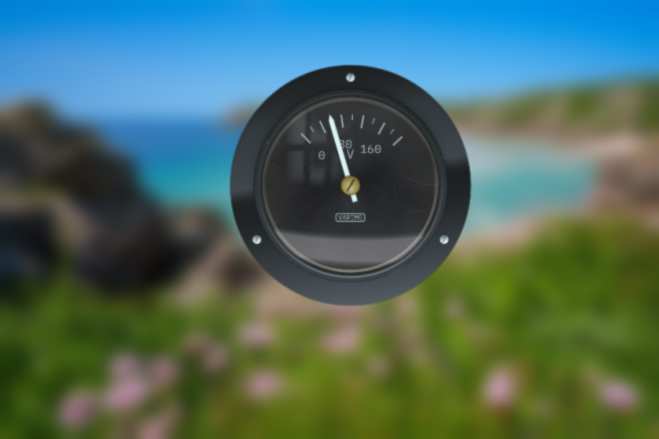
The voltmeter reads V 60
